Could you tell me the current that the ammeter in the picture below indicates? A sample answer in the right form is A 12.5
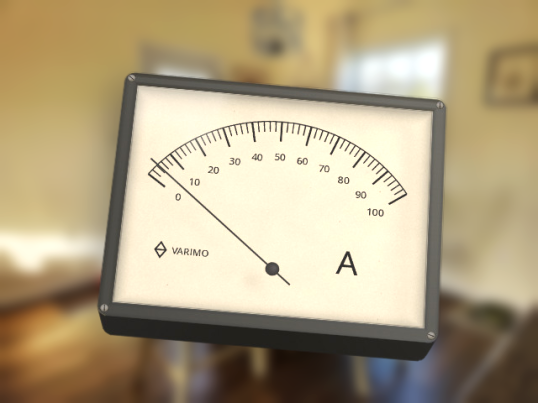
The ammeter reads A 4
